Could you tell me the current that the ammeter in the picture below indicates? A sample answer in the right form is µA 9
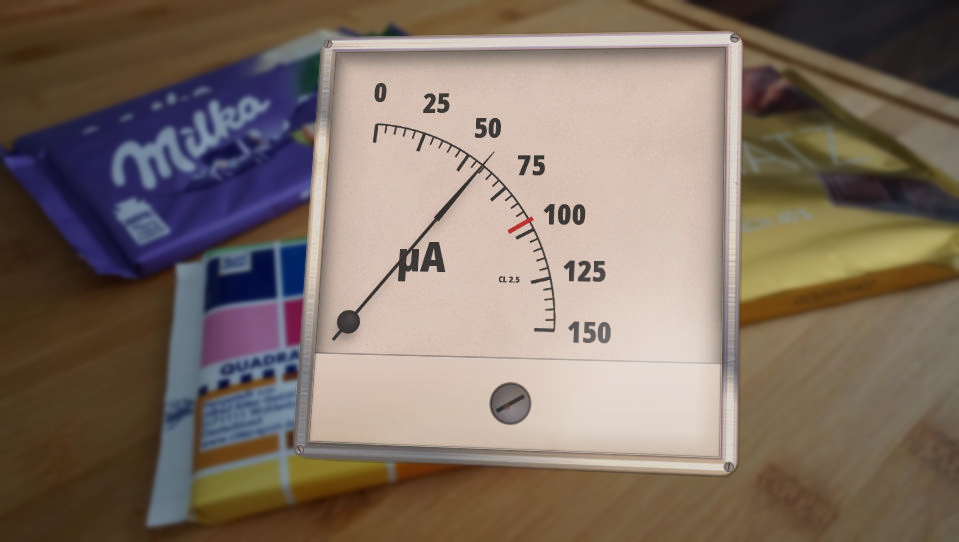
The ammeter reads µA 60
